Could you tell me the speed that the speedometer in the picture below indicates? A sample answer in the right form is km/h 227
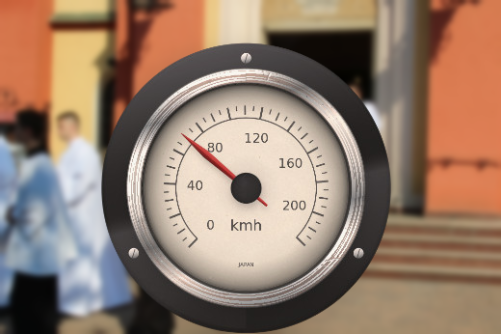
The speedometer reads km/h 70
